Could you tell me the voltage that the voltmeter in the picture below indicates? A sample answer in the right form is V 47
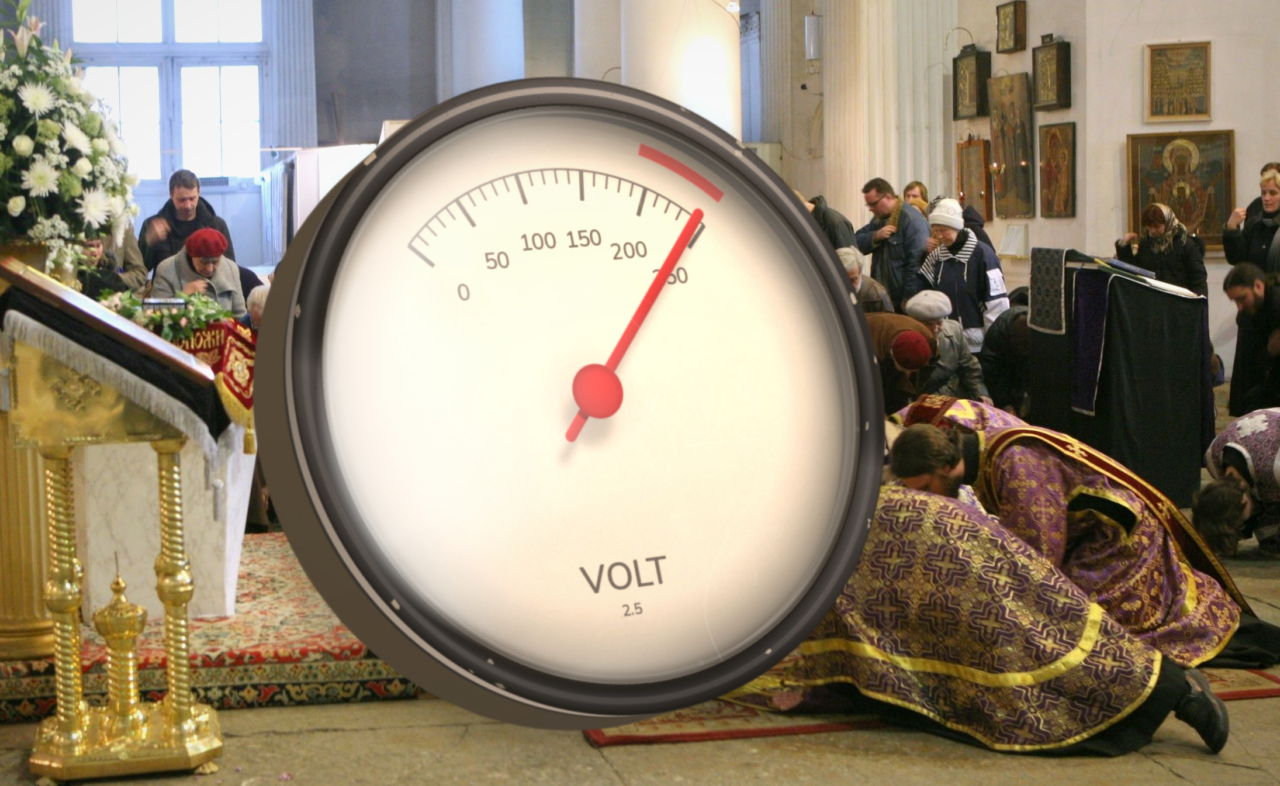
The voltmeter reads V 240
